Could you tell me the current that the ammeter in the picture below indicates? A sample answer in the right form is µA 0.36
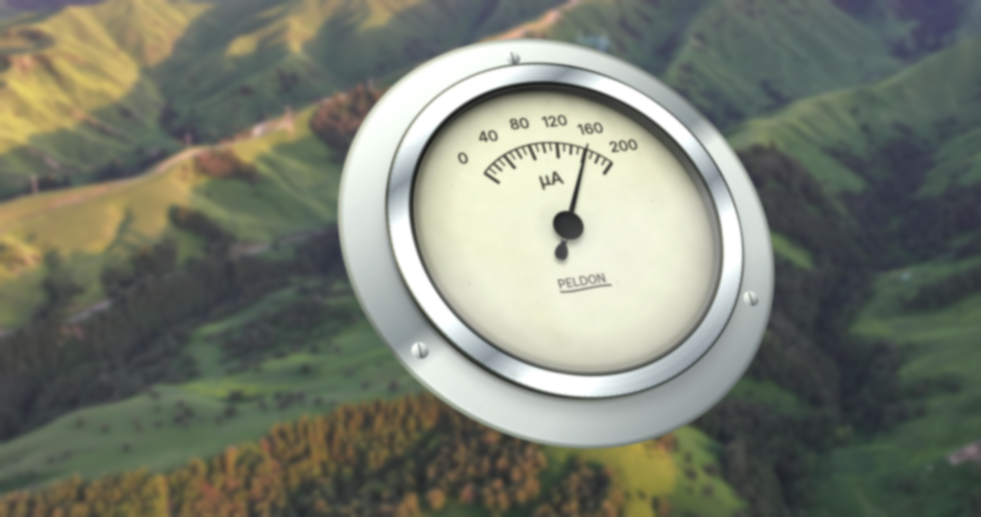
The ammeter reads µA 160
